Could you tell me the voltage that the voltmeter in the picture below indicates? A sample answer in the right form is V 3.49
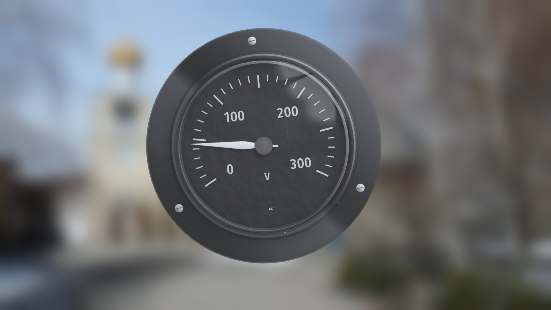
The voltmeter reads V 45
